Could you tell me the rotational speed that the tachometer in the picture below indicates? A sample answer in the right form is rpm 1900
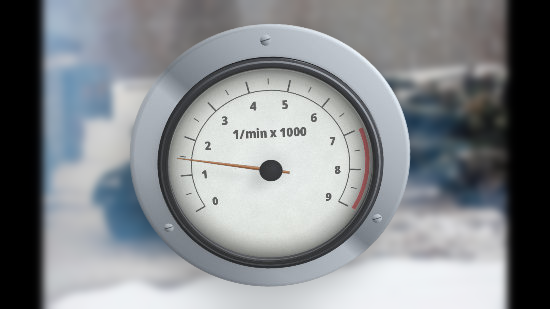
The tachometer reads rpm 1500
